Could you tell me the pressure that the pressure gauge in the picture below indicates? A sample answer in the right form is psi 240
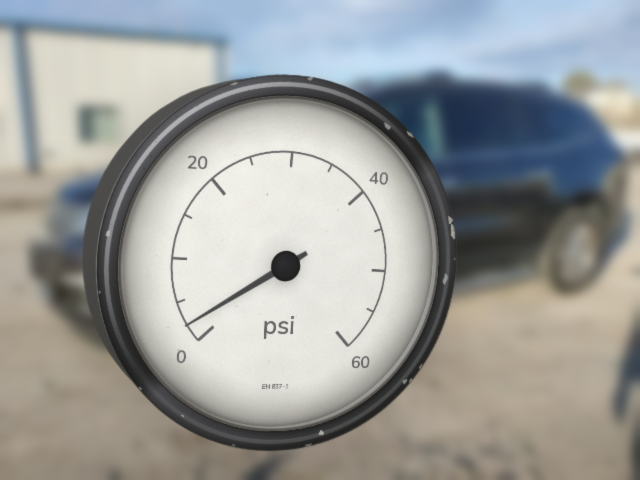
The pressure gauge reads psi 2.5
